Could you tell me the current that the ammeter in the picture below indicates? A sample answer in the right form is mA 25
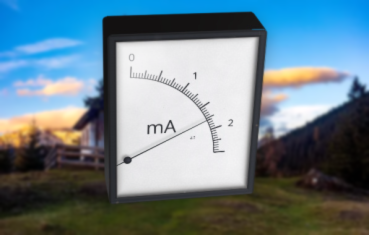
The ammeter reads mA 1.75
